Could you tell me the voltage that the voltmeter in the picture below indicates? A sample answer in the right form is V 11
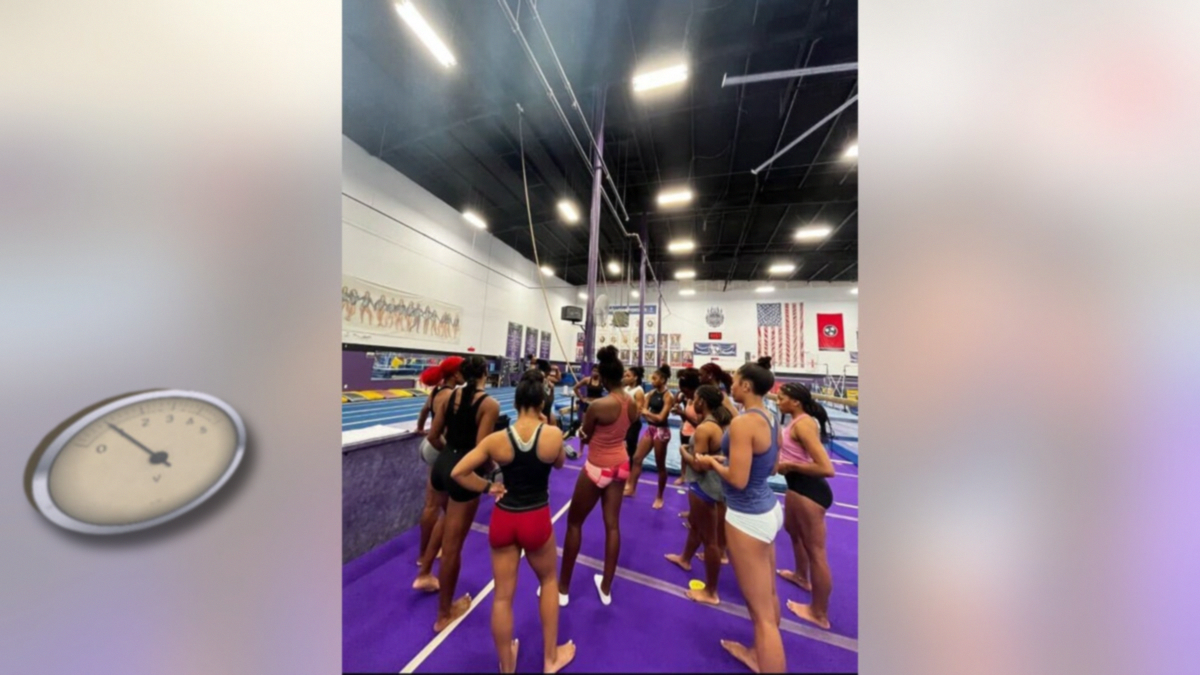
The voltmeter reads V 1
